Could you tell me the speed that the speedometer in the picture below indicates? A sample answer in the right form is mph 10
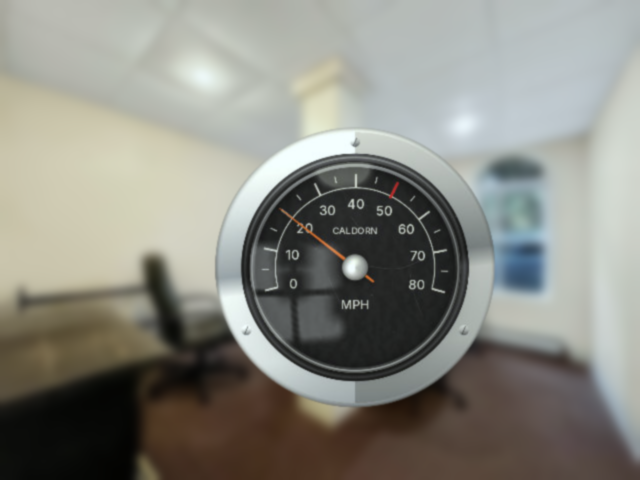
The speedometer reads mph 20
